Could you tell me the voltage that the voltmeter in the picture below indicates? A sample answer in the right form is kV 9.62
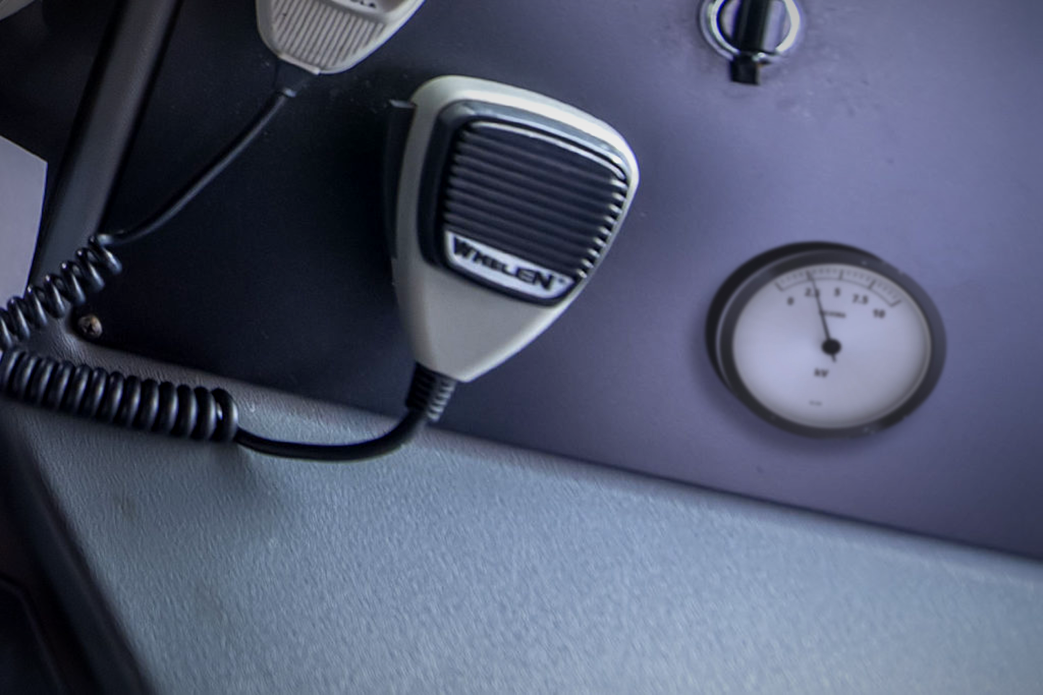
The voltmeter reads kV 2.5
